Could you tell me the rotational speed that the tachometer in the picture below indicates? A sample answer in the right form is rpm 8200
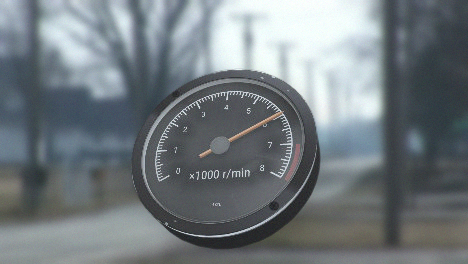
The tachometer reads rpm 6000
